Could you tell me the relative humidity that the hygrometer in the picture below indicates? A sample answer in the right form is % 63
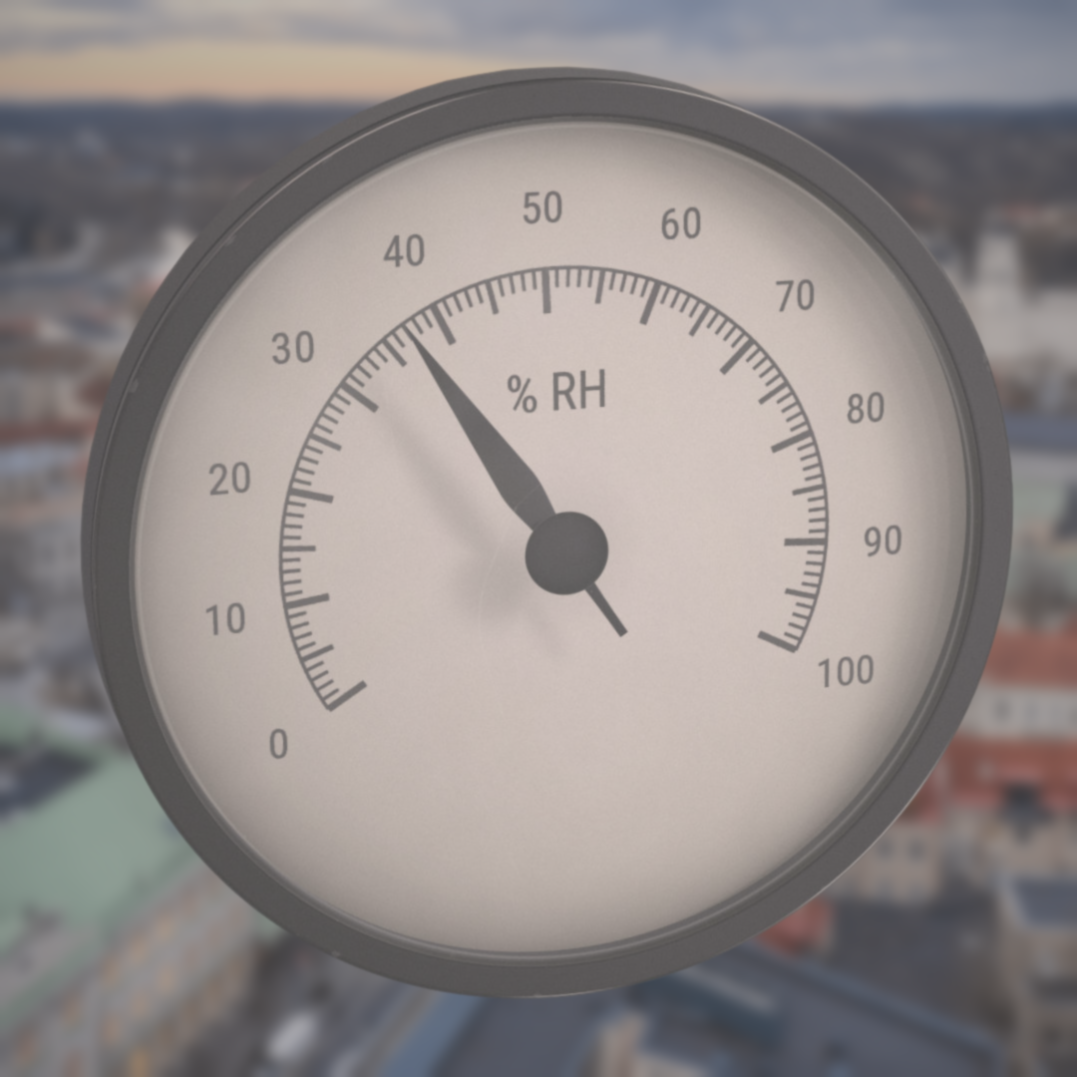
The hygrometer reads % 37
